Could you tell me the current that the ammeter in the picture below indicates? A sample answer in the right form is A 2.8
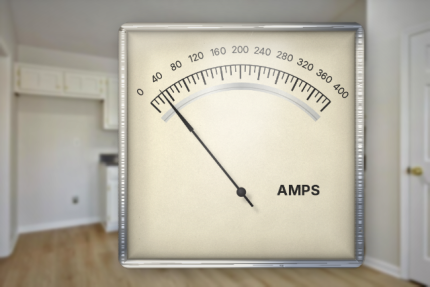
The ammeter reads A 30
